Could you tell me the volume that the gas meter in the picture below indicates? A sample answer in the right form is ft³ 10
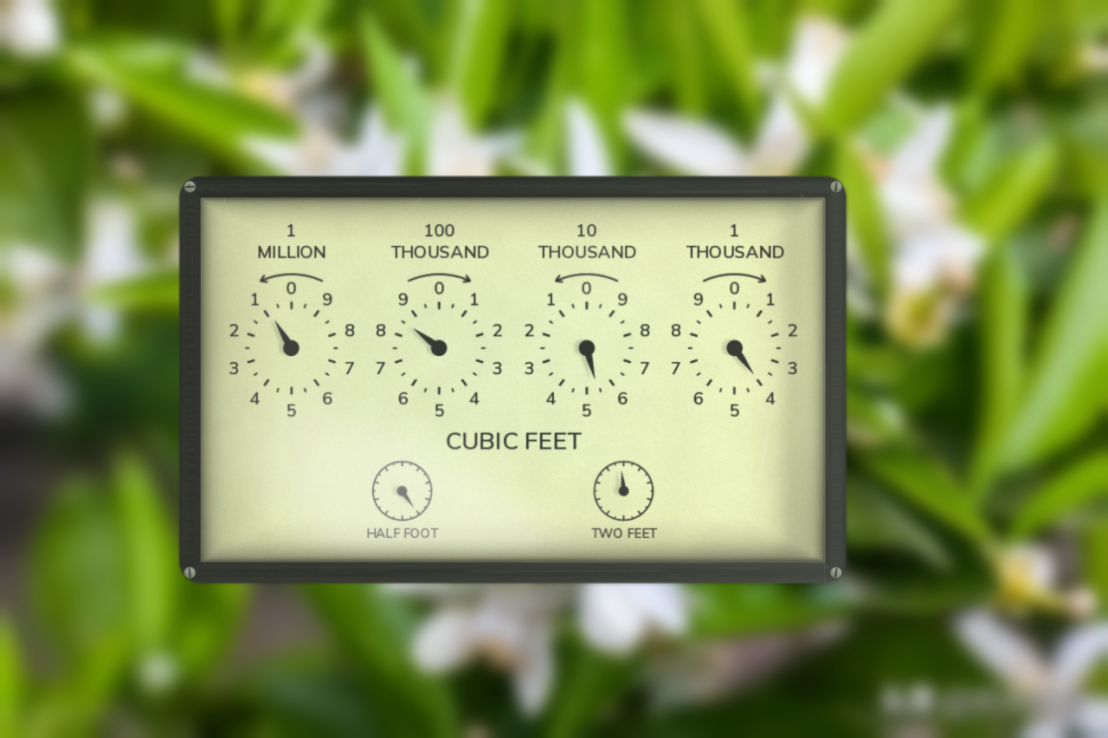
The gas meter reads ft³ 85400
